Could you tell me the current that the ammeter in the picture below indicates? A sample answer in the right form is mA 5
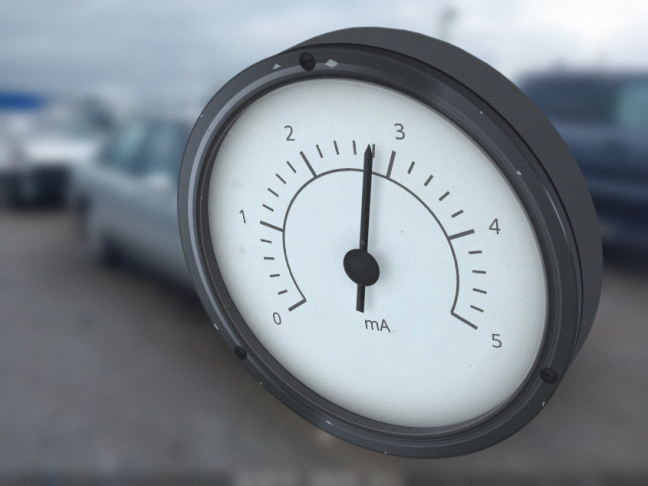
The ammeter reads mA 2.8
